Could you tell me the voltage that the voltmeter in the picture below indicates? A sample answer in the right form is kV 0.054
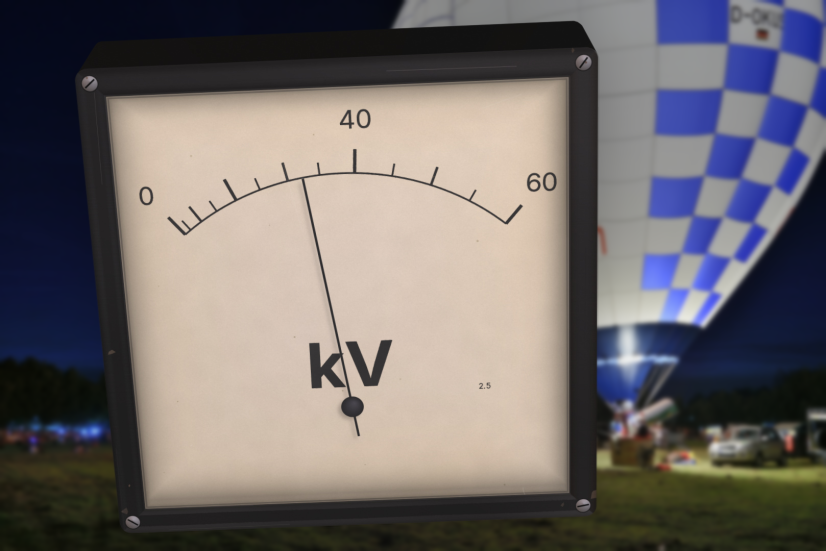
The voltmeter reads kV 32.5
